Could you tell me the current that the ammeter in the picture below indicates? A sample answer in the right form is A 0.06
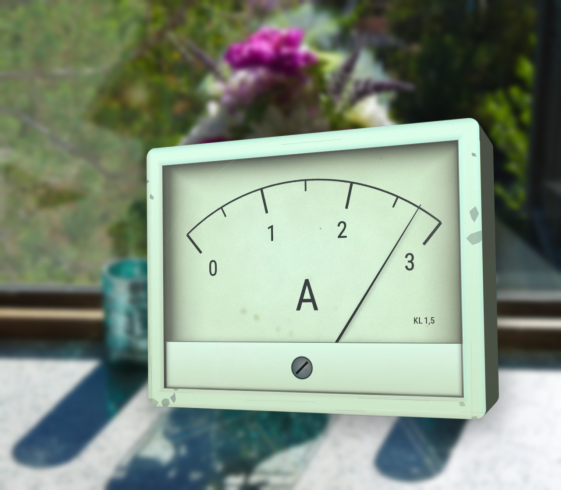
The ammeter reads A 2.75
